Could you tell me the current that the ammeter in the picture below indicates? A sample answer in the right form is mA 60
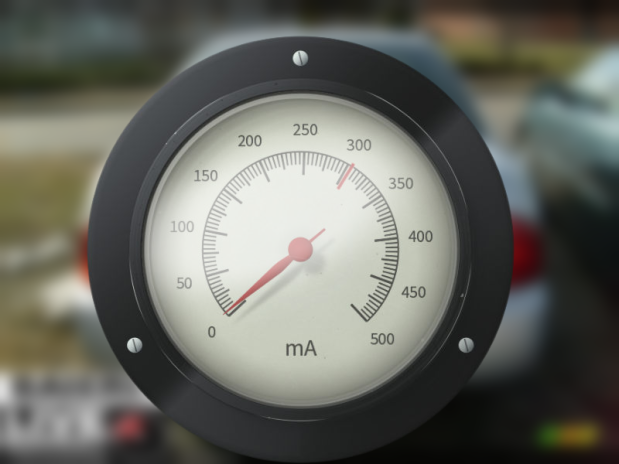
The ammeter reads mA 5
